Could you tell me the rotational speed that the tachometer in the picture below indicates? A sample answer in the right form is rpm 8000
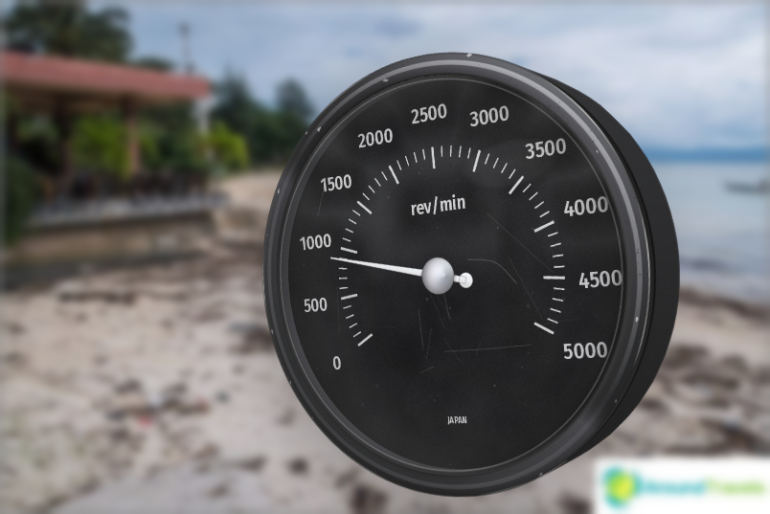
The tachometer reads rpm 900
